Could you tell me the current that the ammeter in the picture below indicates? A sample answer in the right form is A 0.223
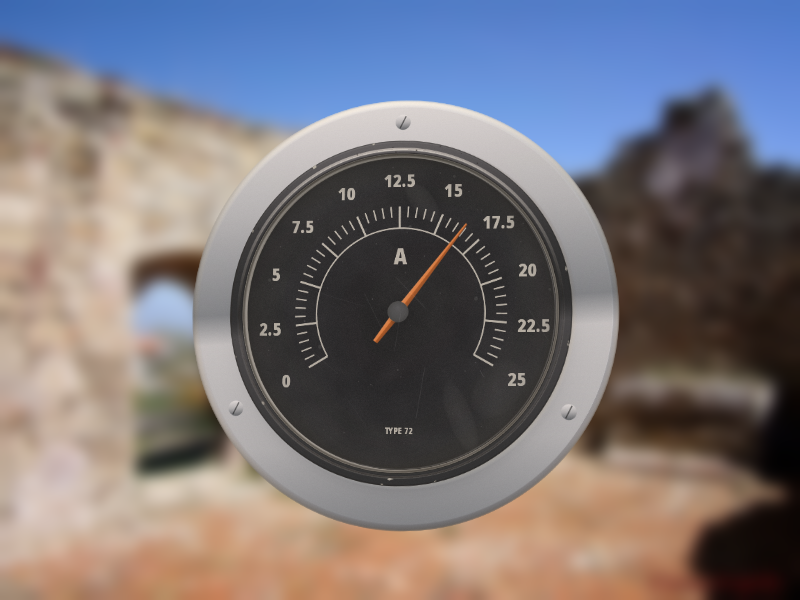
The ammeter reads A 16.5
